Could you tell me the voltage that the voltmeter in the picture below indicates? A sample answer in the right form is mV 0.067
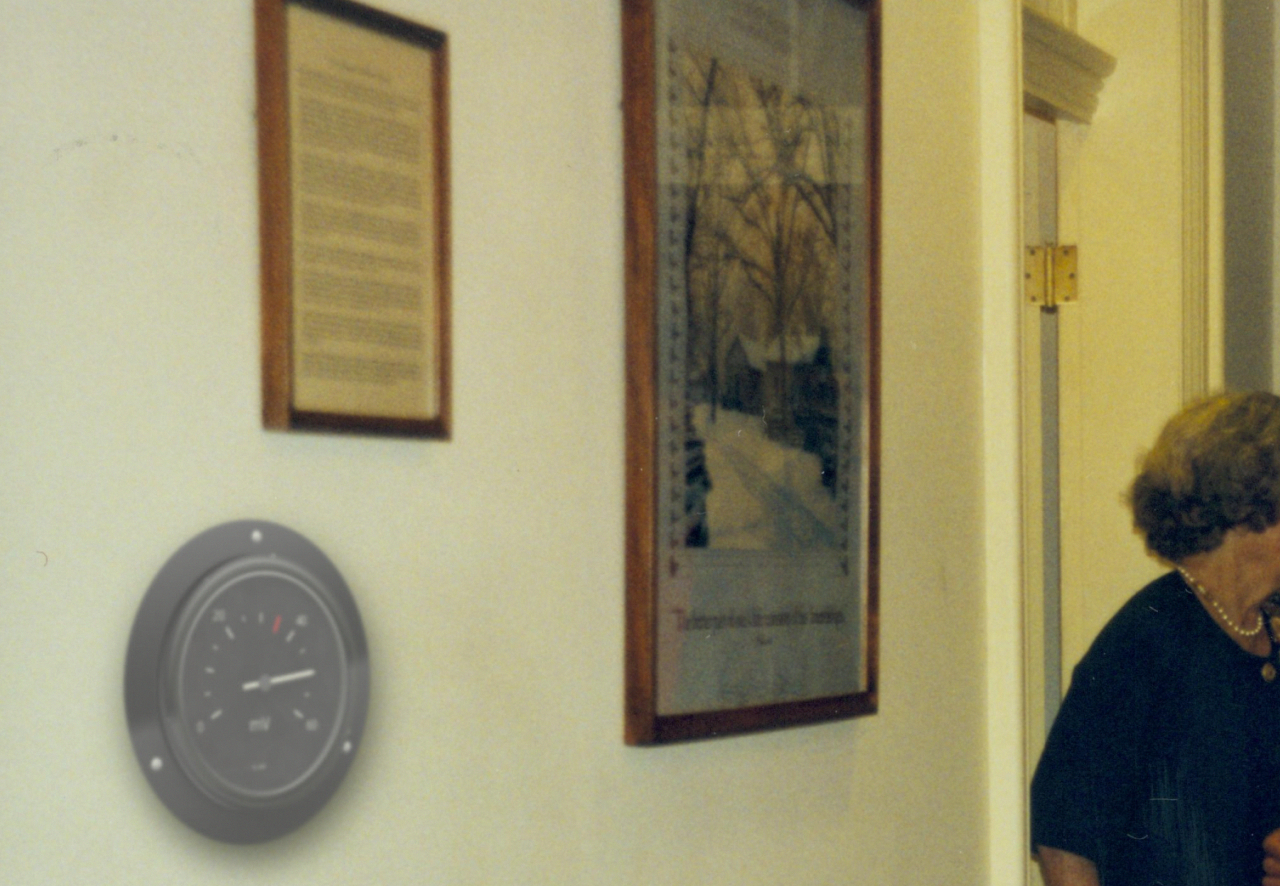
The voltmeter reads mV 50
